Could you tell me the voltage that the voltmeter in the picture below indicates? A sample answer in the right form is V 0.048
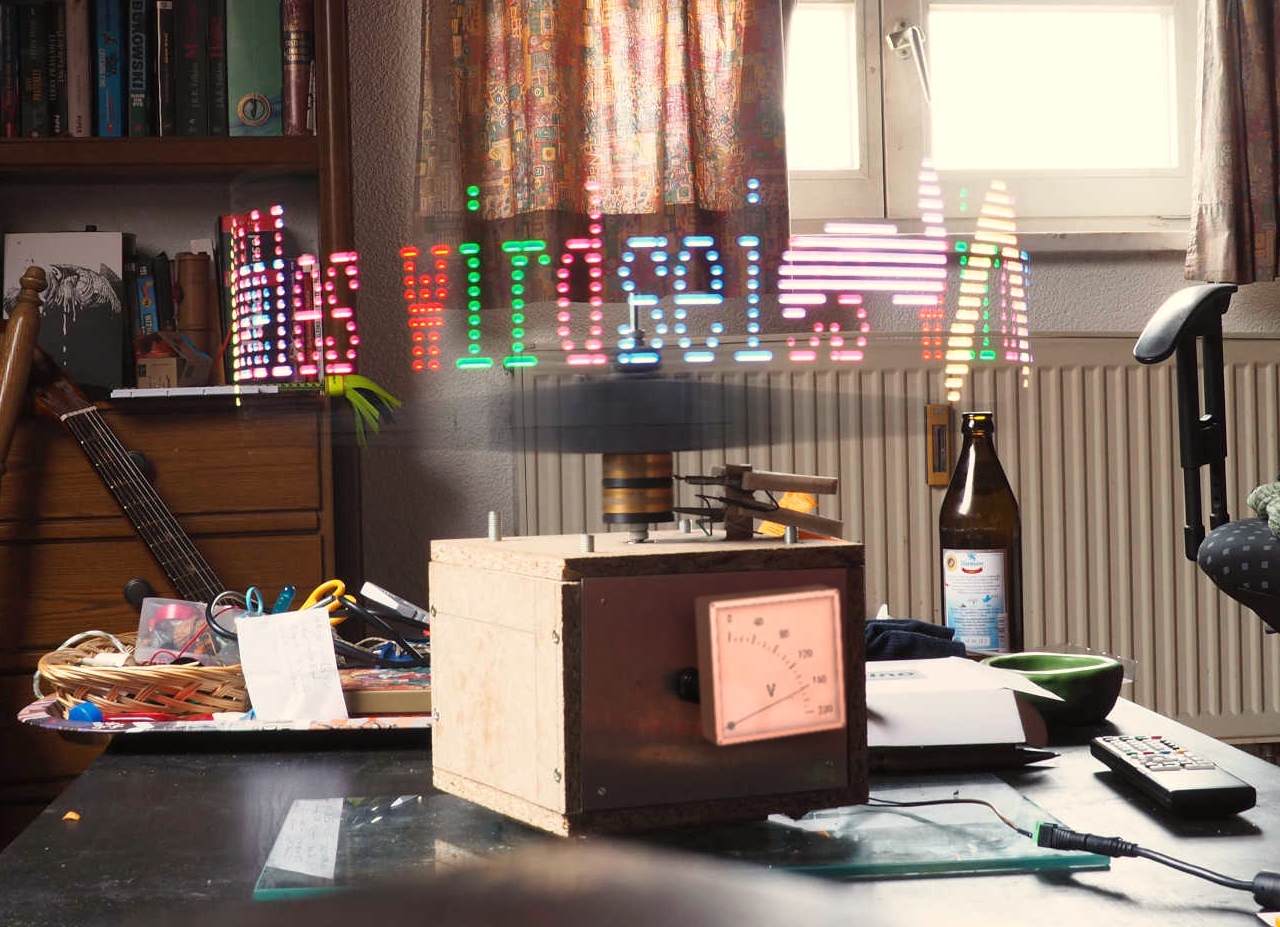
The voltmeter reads V 160
